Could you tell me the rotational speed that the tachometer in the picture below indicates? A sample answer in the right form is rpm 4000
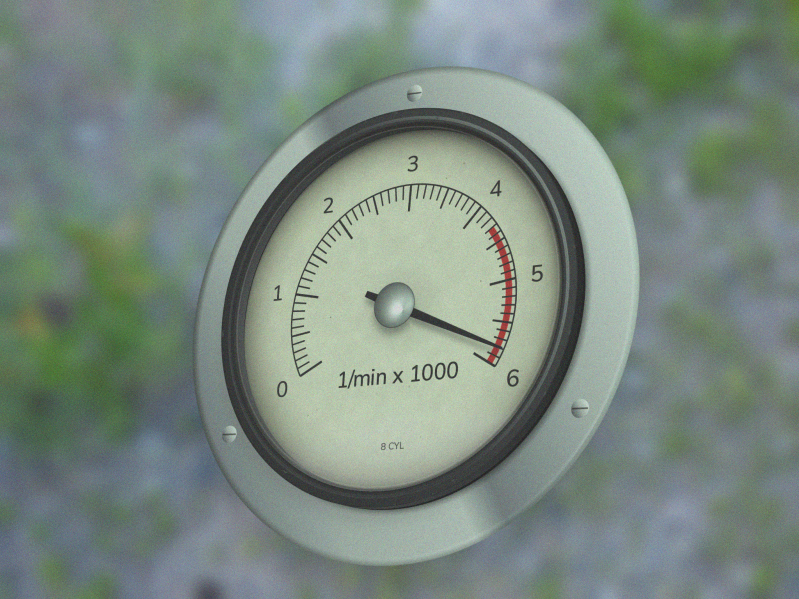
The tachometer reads rpm 5800
